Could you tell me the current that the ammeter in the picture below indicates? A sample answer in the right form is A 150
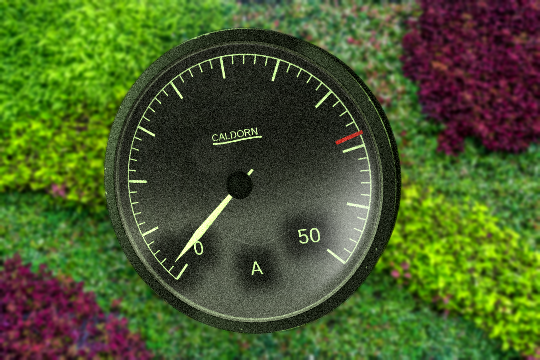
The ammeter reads A 1
